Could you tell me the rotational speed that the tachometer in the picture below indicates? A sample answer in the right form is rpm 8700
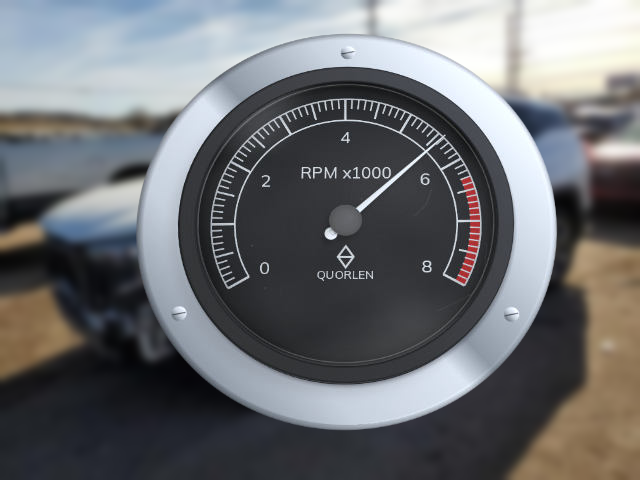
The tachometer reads rpm 5600
